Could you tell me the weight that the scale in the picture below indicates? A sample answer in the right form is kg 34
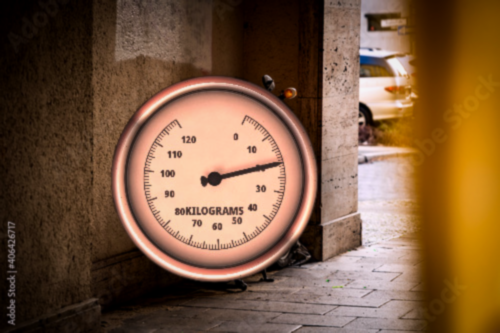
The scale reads kg 20
